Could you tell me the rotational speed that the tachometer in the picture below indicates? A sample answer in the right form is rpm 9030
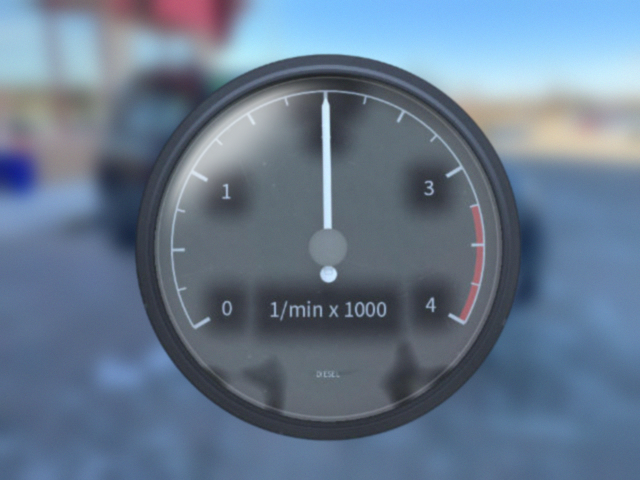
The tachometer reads rpm 2000
